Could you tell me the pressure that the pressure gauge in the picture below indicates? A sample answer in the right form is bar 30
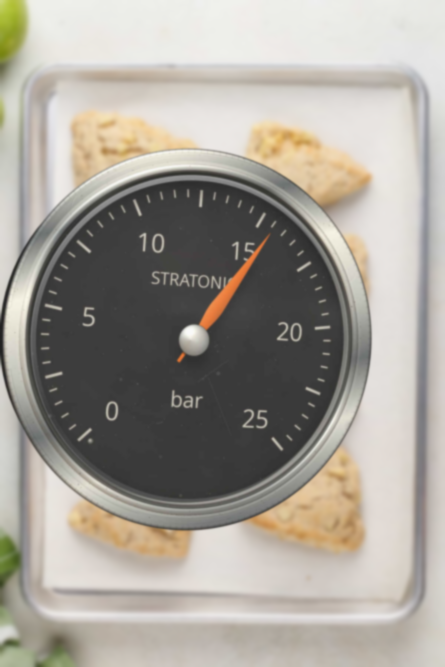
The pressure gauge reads bar 15.5
